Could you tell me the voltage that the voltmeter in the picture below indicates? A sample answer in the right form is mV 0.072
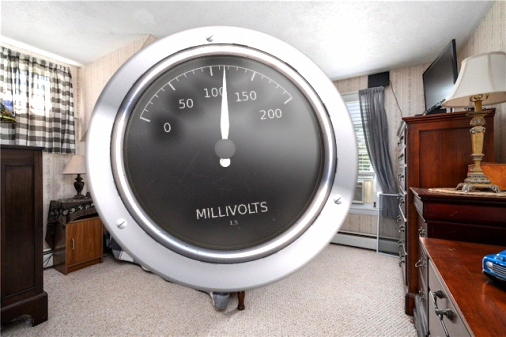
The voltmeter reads mV 115
